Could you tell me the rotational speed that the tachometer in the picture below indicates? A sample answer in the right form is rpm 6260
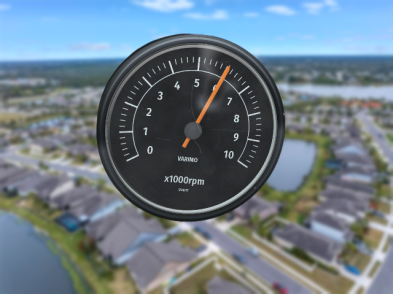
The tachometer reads rpm 6000
